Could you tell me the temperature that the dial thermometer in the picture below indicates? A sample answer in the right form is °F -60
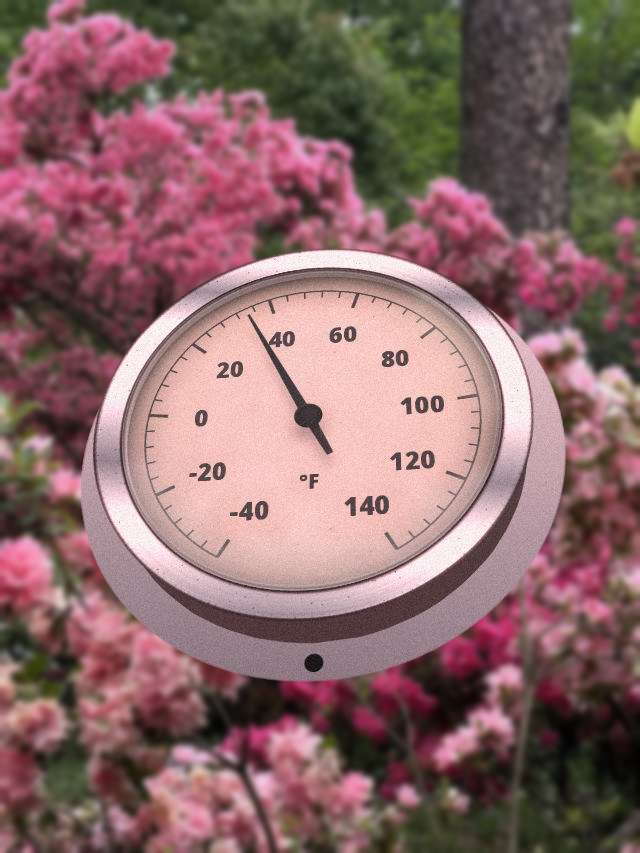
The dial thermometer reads °F 34
